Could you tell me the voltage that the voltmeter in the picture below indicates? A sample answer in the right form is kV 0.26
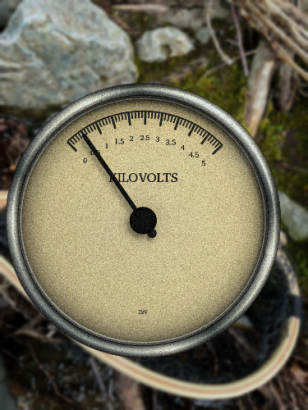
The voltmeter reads kV 0.5
